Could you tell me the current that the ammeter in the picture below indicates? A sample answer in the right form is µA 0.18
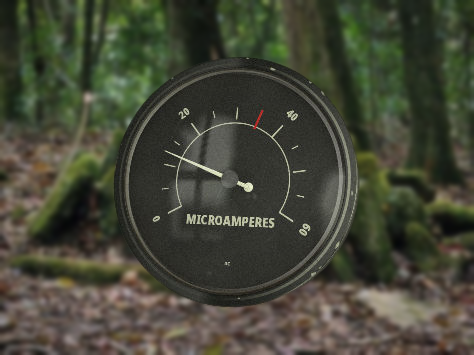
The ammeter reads µA 12.5
